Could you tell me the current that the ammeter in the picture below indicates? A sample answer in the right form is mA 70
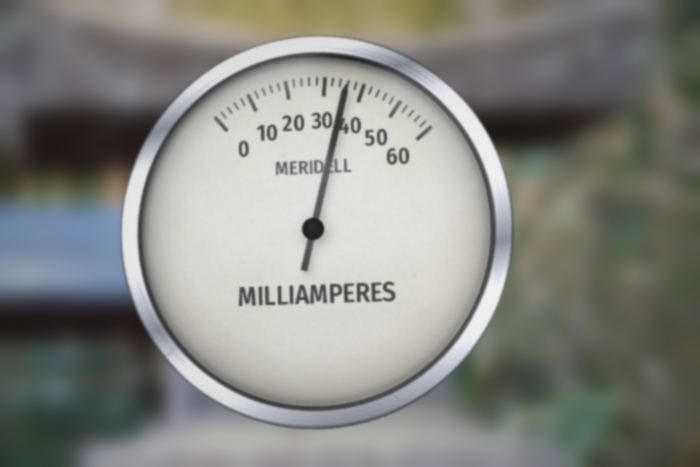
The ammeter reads mA 36
